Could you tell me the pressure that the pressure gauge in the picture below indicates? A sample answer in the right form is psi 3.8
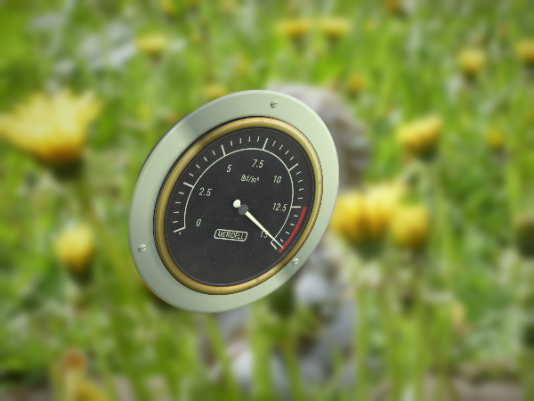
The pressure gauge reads psi 14.75
